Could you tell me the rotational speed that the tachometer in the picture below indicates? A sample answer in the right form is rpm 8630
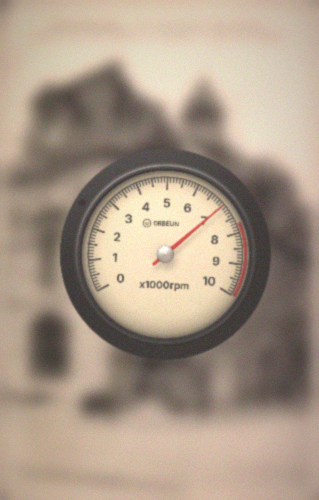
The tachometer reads rpm 7000
